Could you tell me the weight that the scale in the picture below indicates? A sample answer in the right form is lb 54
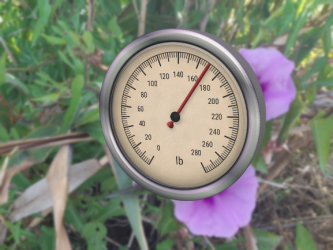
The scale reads lb 170
